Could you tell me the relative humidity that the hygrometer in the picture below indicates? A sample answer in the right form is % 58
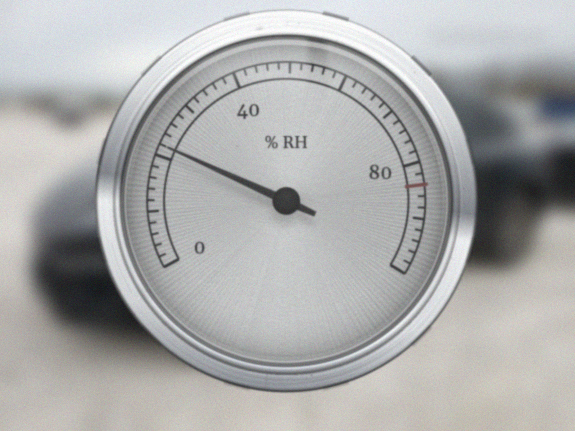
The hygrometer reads % 22
